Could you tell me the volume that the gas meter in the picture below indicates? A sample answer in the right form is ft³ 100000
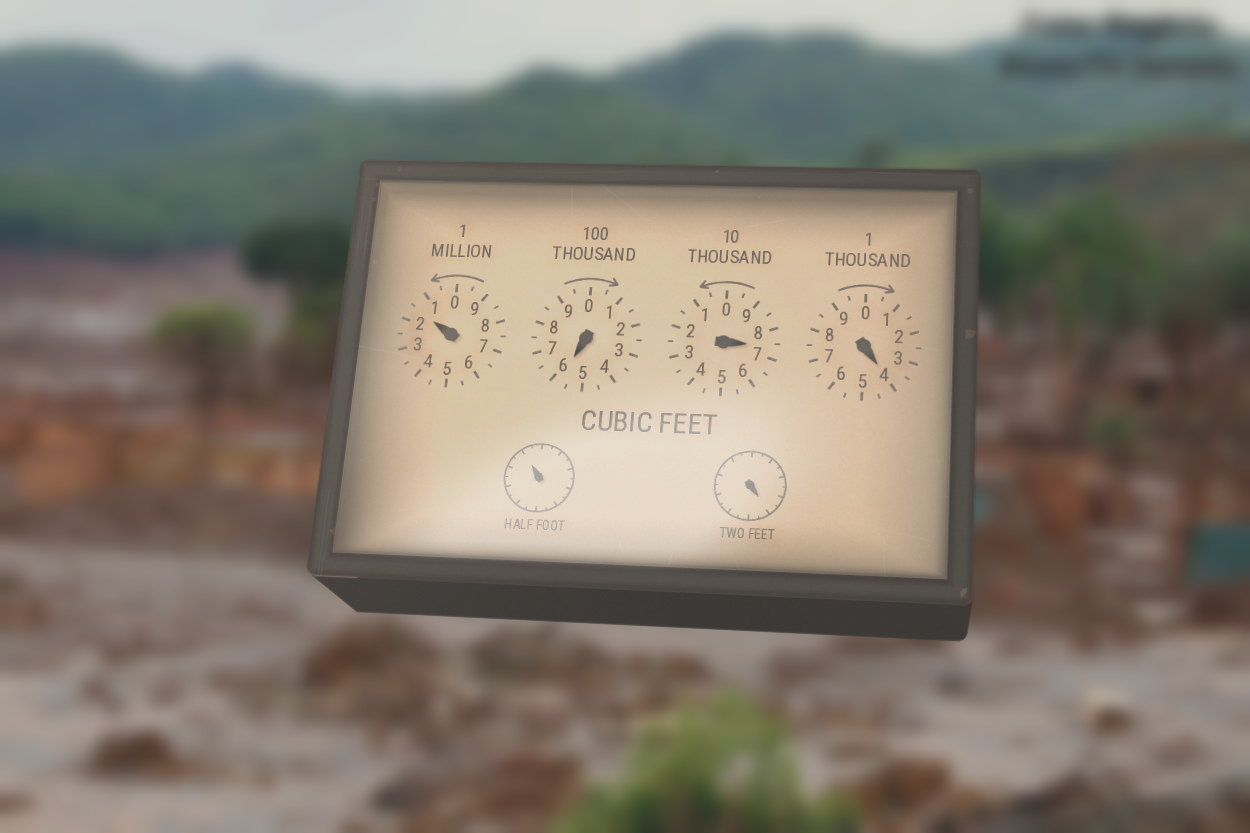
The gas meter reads ft³ 157400
